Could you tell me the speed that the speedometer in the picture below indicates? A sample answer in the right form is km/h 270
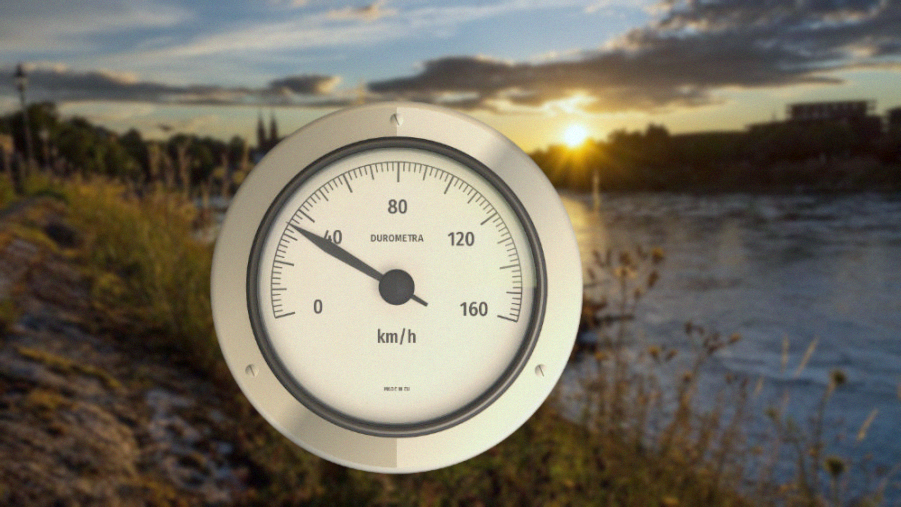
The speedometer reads km/h 34
